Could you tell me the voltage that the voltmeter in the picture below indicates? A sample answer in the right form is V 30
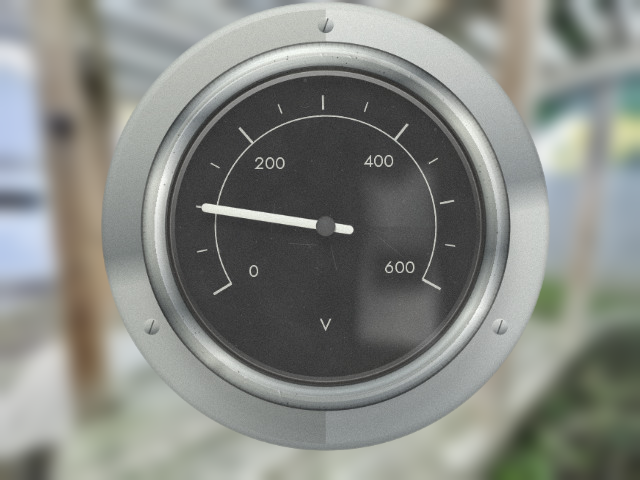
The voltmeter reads V 100
